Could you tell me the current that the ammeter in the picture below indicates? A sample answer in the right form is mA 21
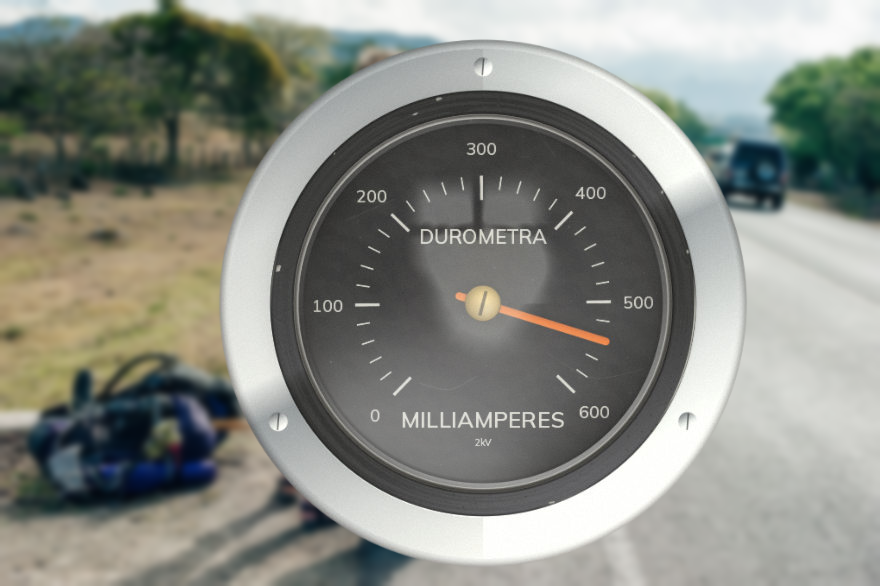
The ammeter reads mA 540
